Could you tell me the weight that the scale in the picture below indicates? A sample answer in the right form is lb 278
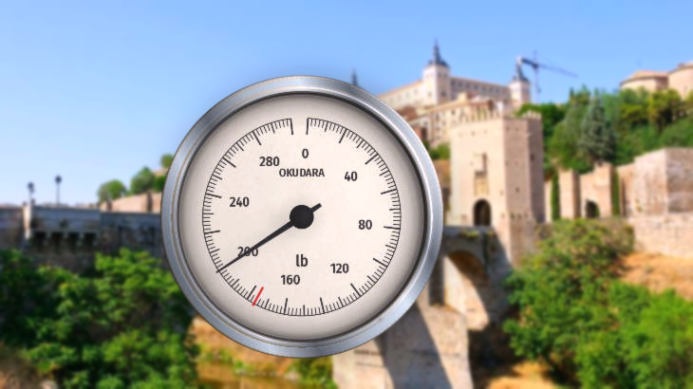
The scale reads lb 200
